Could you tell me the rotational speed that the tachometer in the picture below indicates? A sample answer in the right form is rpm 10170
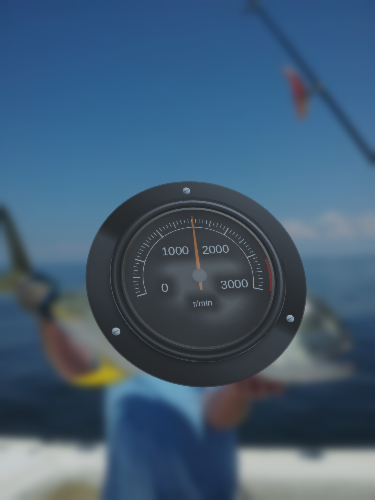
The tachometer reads rpm 1500
